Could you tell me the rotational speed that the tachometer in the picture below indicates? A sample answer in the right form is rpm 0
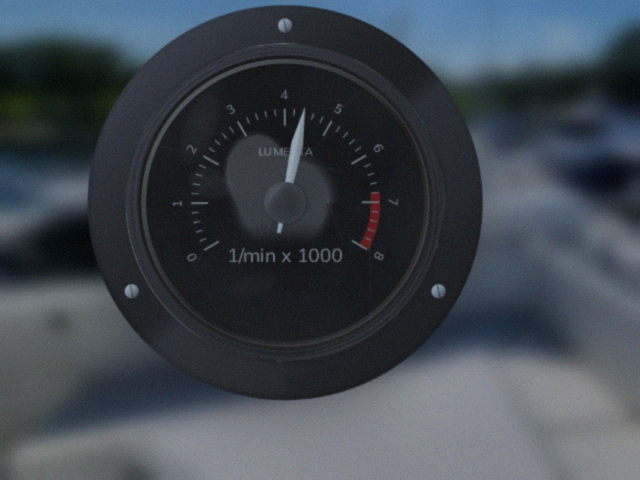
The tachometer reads rpm 4400
